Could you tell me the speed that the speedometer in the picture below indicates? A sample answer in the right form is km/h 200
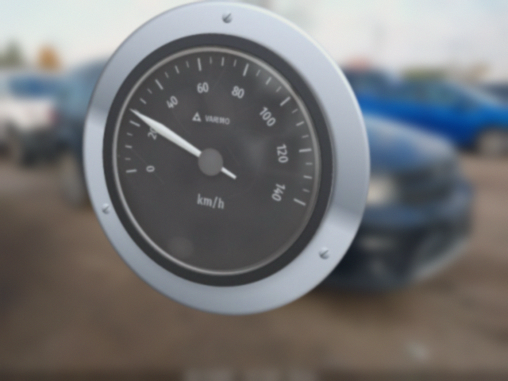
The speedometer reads km/h 25
